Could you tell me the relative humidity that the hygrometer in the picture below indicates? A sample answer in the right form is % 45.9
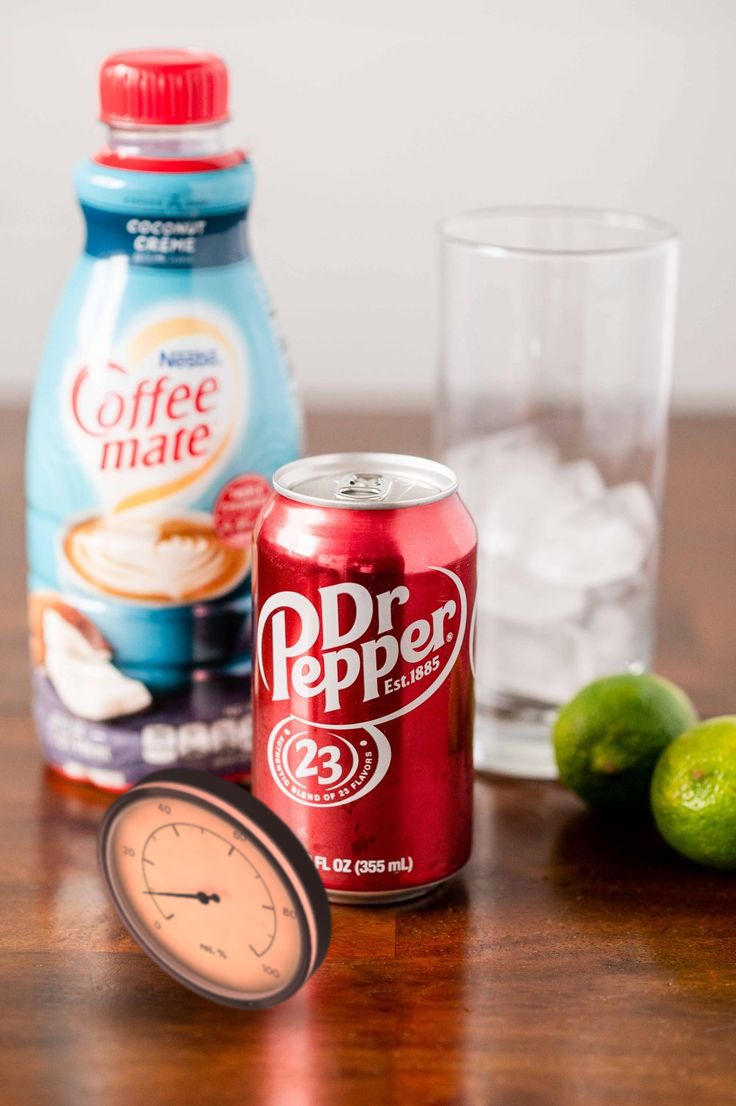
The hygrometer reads % 10
